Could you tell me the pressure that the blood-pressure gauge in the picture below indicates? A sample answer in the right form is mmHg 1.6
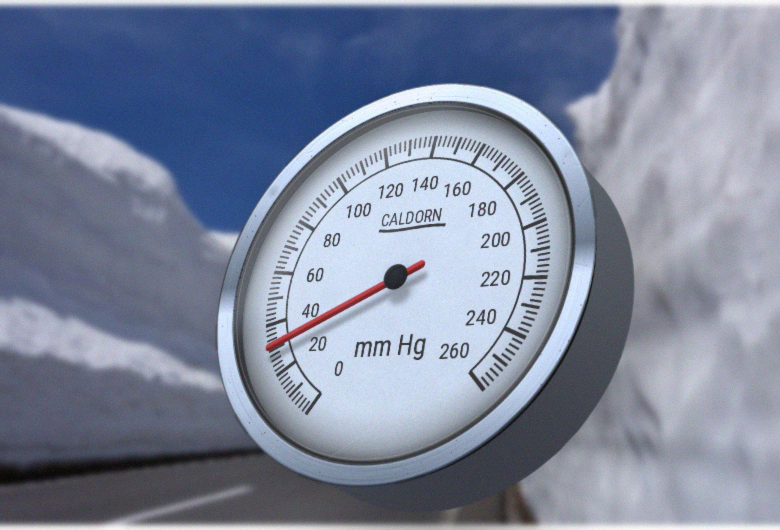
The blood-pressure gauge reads mmHg 30
